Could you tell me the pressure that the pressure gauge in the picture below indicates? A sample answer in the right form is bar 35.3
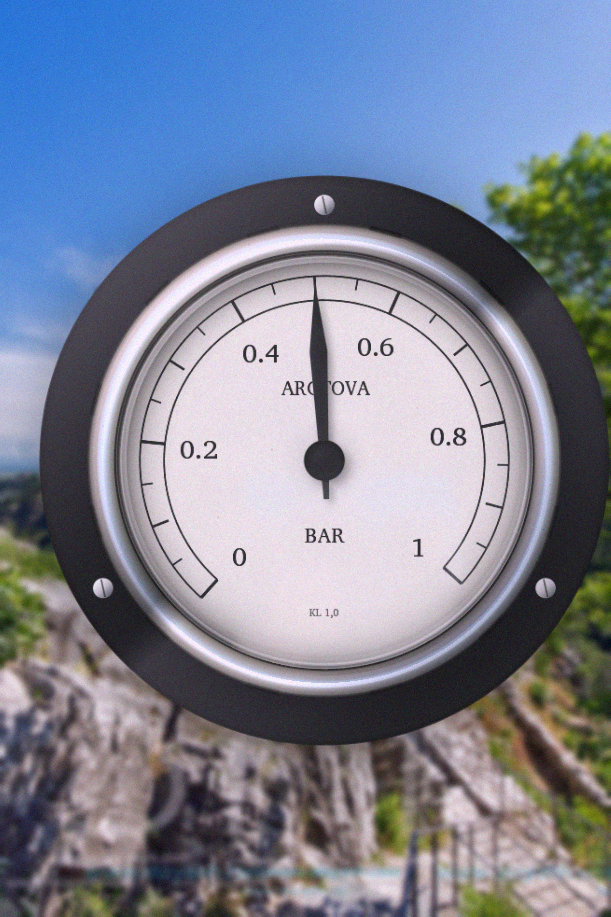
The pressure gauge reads bar 0.5
